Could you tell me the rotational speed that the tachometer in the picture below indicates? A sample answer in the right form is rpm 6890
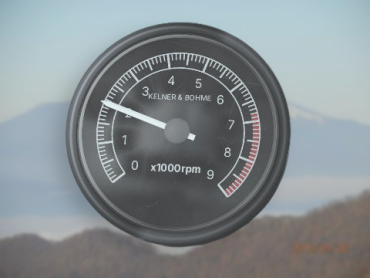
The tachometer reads rpm 2000
